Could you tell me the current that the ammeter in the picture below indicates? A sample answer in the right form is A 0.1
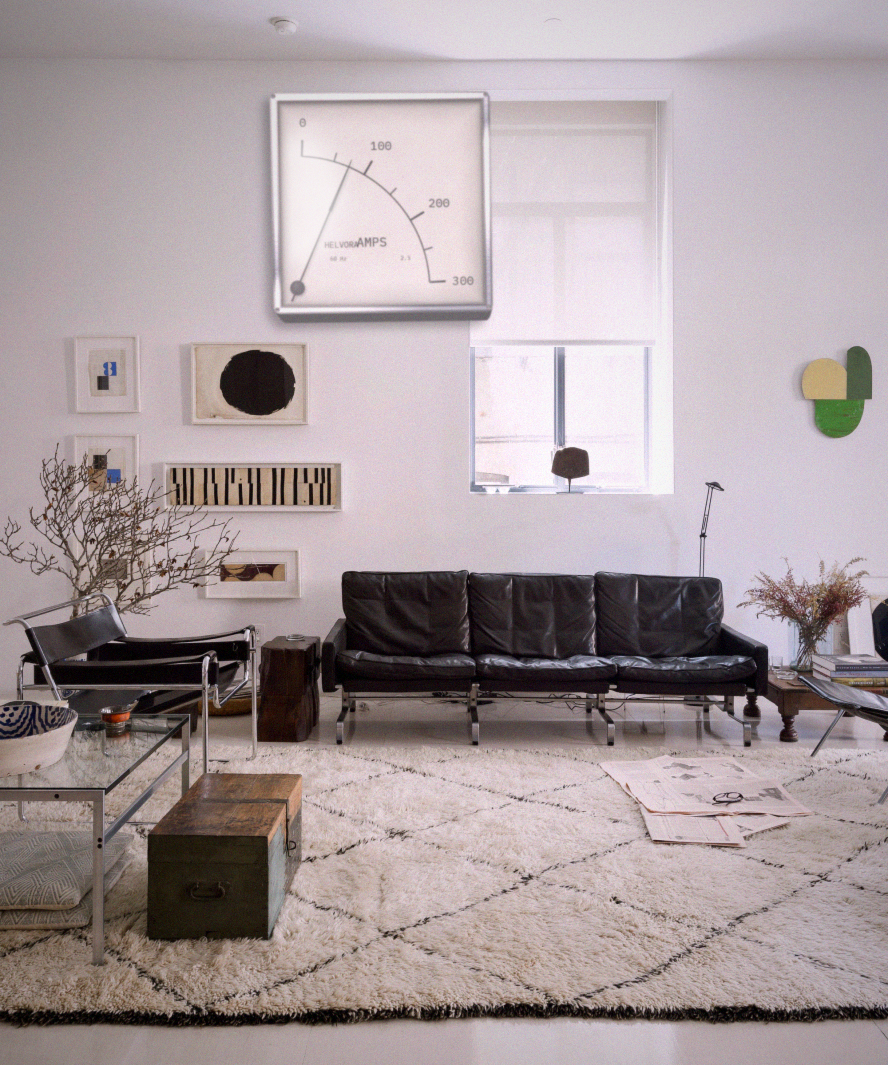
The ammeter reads A 75
